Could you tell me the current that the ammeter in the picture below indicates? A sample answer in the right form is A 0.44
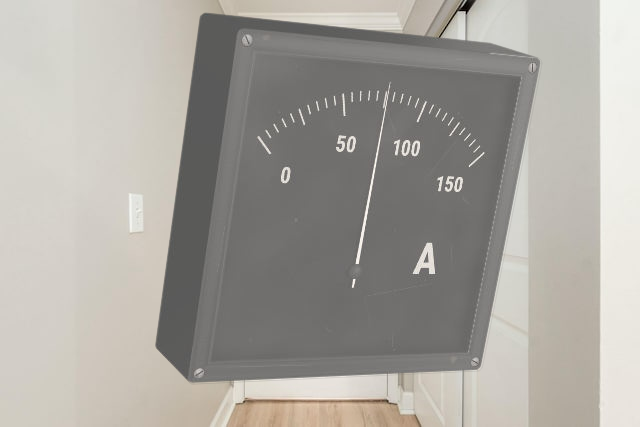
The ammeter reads A 75
